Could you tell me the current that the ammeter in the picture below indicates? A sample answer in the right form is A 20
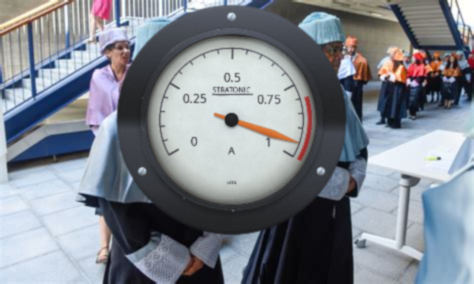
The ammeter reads A 0.95
